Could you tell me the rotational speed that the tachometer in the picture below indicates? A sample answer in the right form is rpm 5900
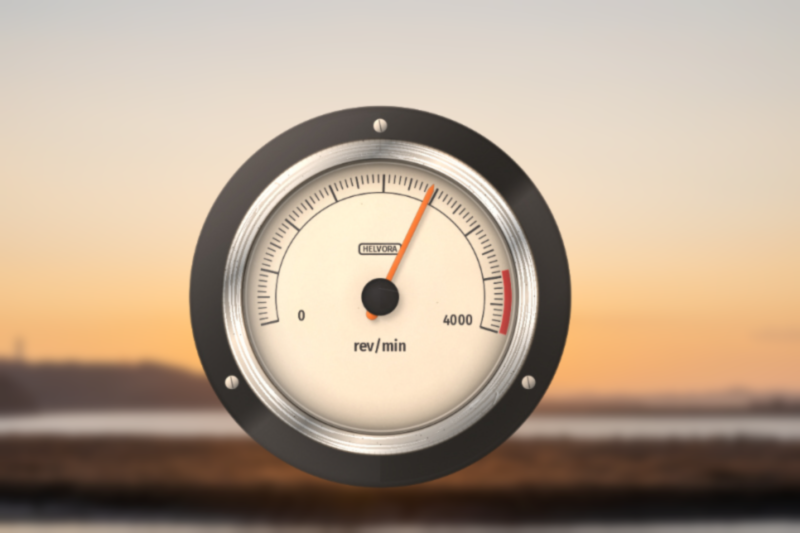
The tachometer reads rpm 2450
